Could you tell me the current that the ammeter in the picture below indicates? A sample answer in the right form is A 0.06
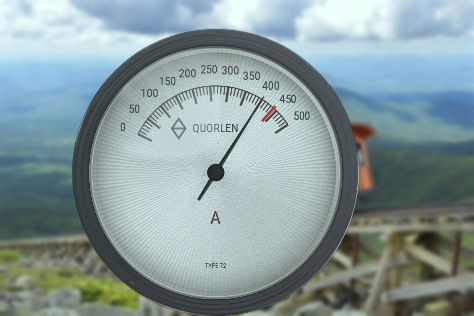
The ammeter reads A 400
